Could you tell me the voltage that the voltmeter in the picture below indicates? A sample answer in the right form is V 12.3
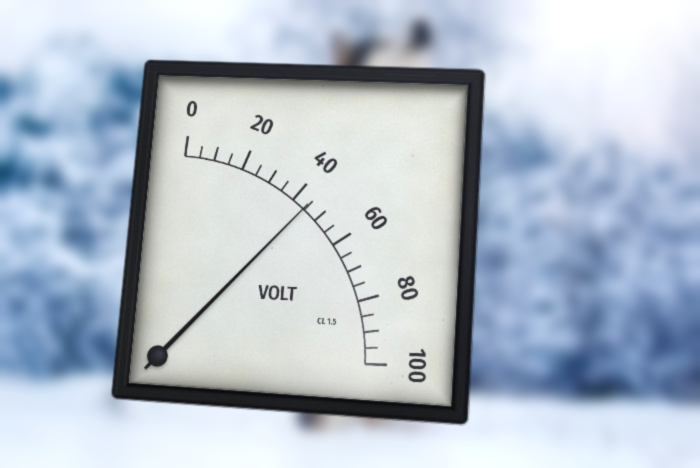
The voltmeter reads V 45
